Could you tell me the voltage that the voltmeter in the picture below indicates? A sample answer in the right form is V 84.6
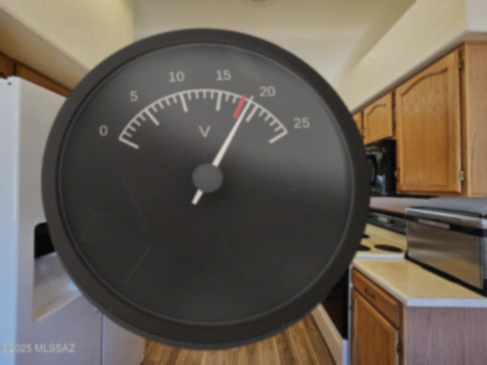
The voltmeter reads V 19
